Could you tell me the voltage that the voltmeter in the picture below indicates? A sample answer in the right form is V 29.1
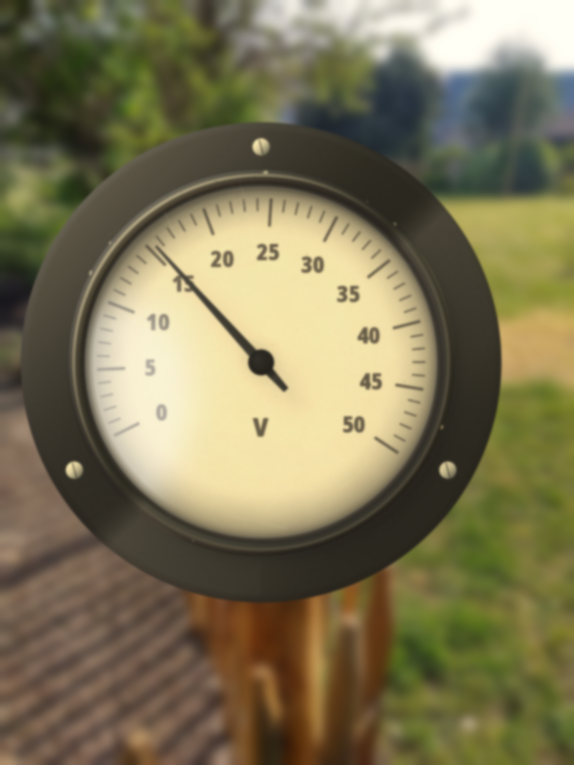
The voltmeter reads V 15.5
